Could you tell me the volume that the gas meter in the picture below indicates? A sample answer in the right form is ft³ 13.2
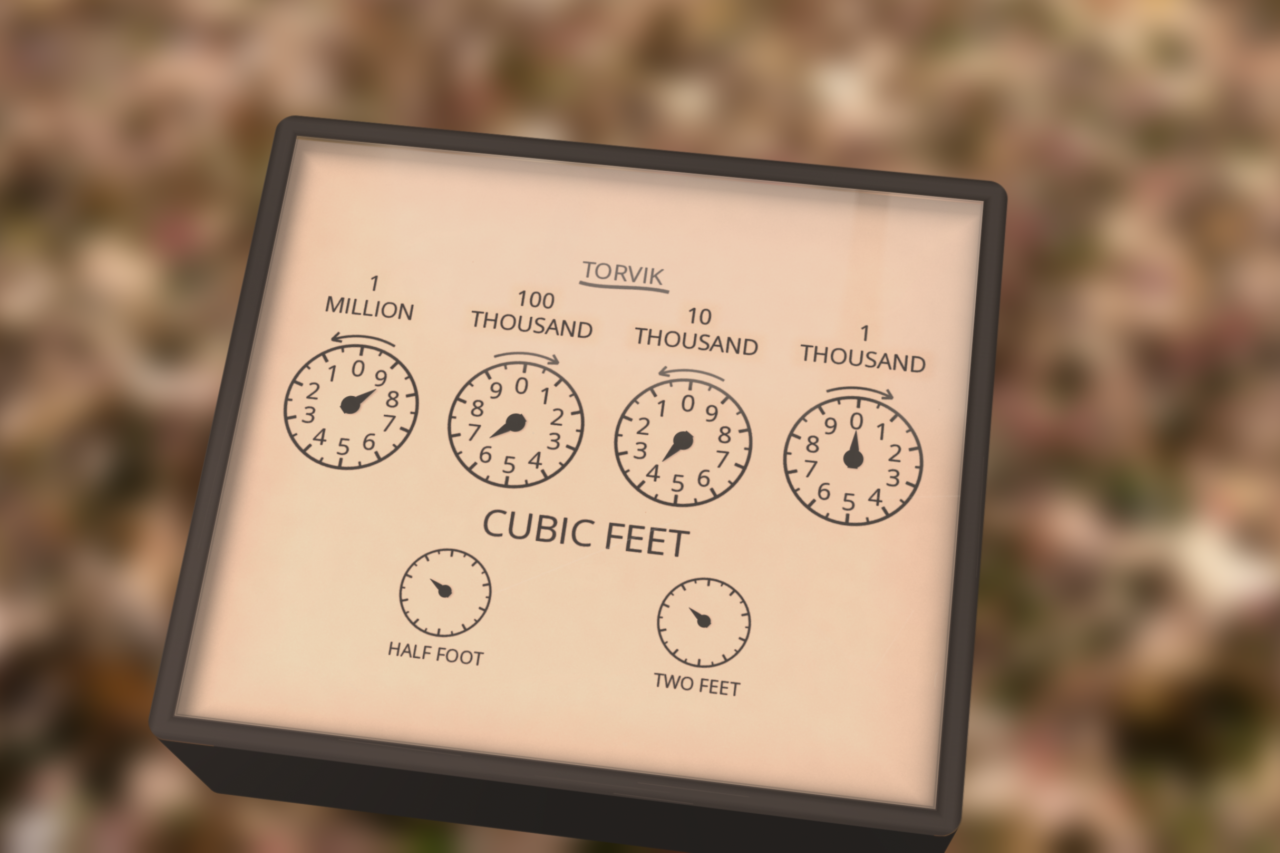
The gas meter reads ft³ 864000
